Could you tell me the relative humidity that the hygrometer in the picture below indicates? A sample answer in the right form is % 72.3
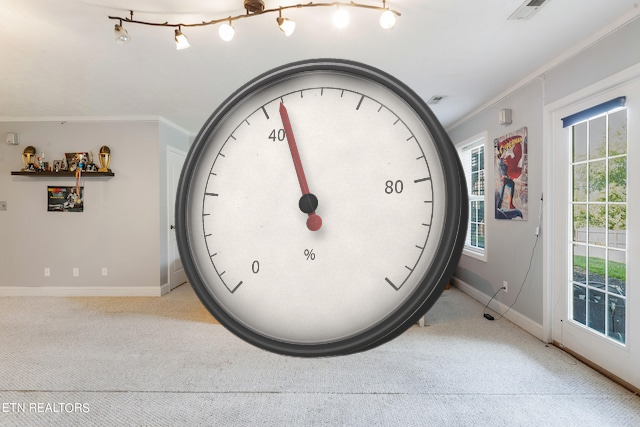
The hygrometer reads % 44
